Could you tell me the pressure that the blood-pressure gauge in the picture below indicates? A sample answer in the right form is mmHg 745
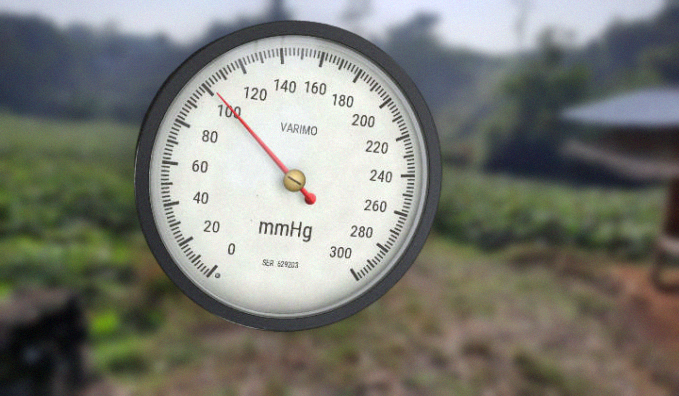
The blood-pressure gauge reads mmHg 102
